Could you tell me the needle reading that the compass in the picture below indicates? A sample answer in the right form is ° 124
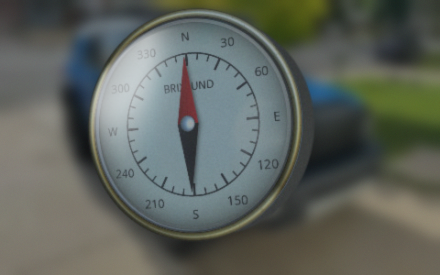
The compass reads ° 0
